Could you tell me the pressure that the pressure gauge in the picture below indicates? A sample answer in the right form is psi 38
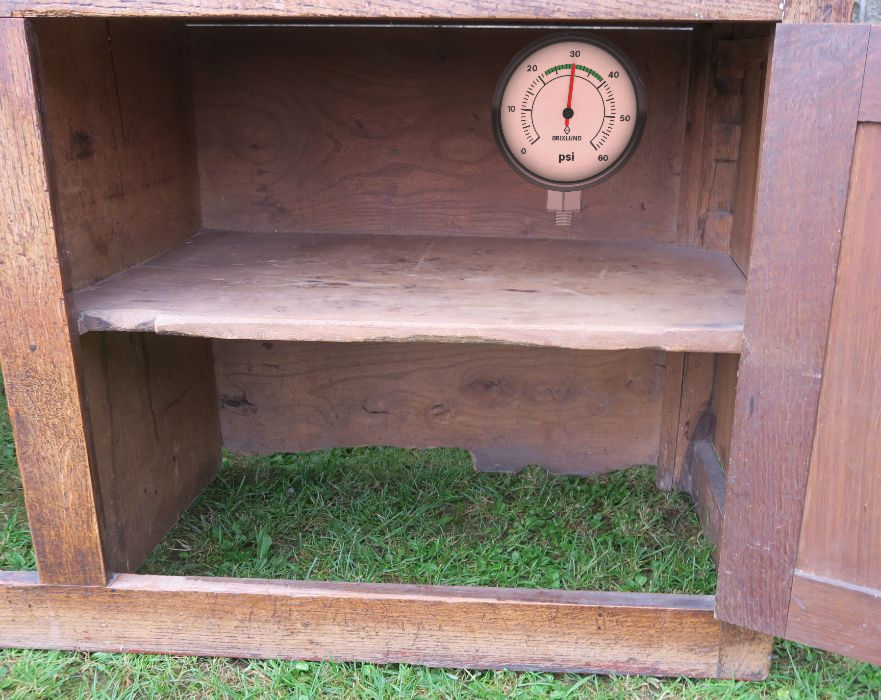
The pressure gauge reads psi 30
